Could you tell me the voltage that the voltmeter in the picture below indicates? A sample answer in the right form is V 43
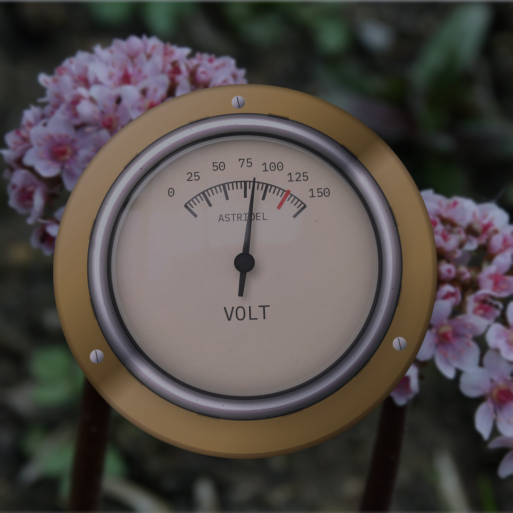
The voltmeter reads V 85
